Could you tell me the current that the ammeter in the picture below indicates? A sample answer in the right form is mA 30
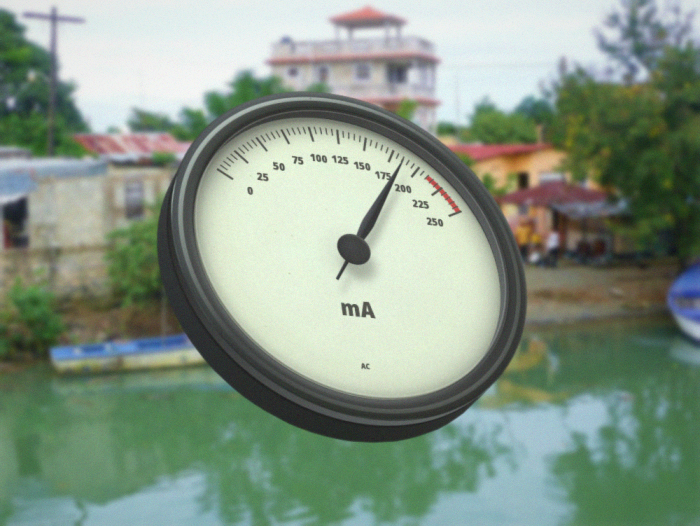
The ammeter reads mA 185
